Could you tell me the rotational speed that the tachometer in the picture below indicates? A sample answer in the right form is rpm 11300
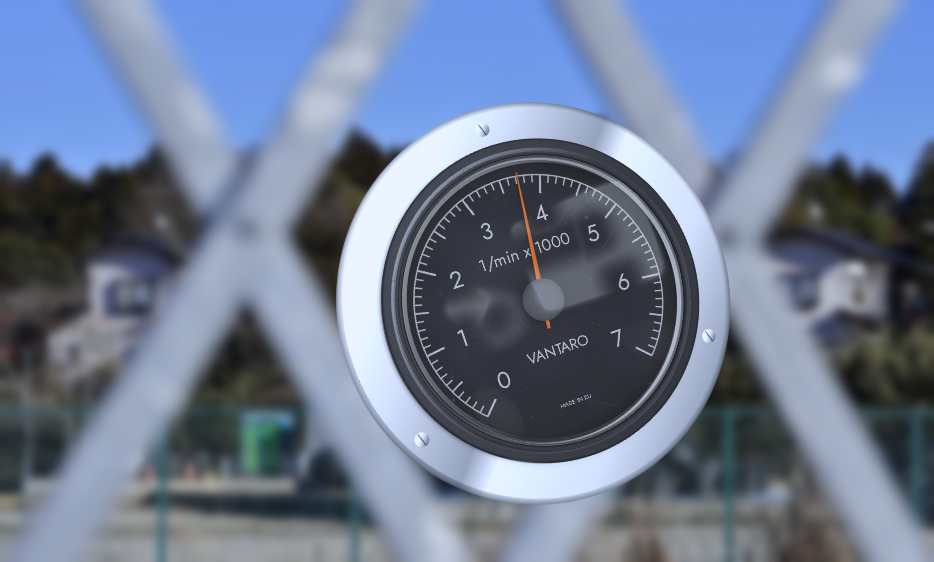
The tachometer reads rpm 3700
